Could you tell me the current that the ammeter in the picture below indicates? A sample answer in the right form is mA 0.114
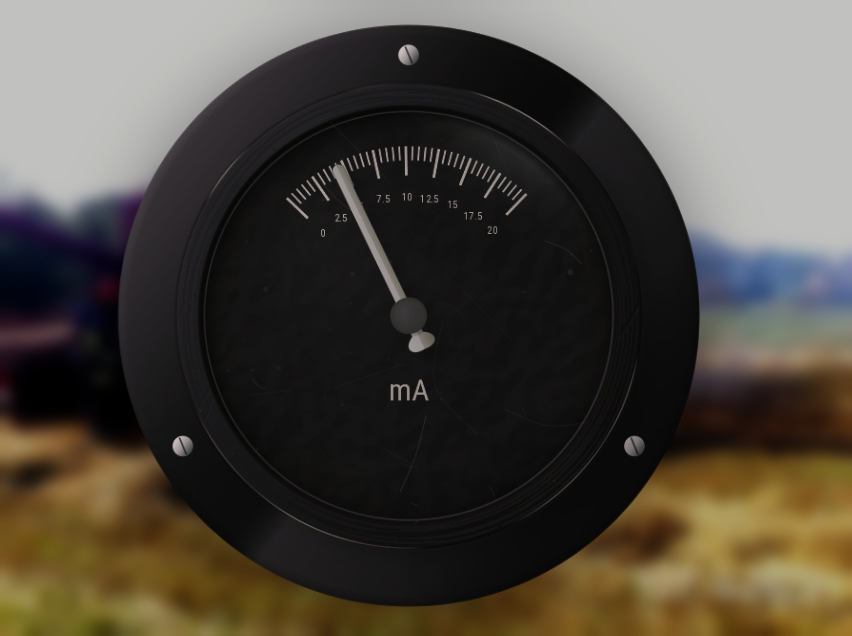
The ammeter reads mA 4.5
